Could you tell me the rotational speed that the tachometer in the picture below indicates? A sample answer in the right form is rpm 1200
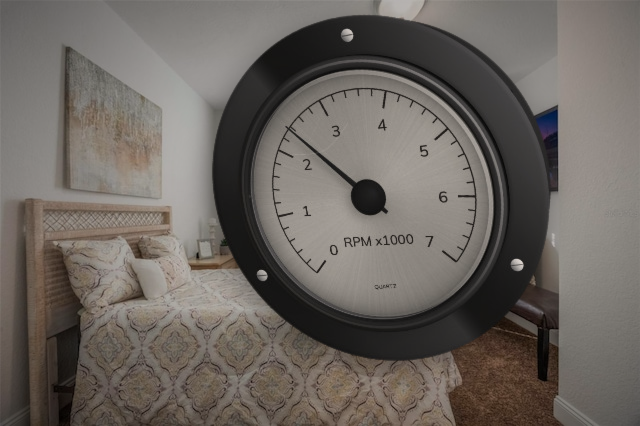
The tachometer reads rpm 2400
